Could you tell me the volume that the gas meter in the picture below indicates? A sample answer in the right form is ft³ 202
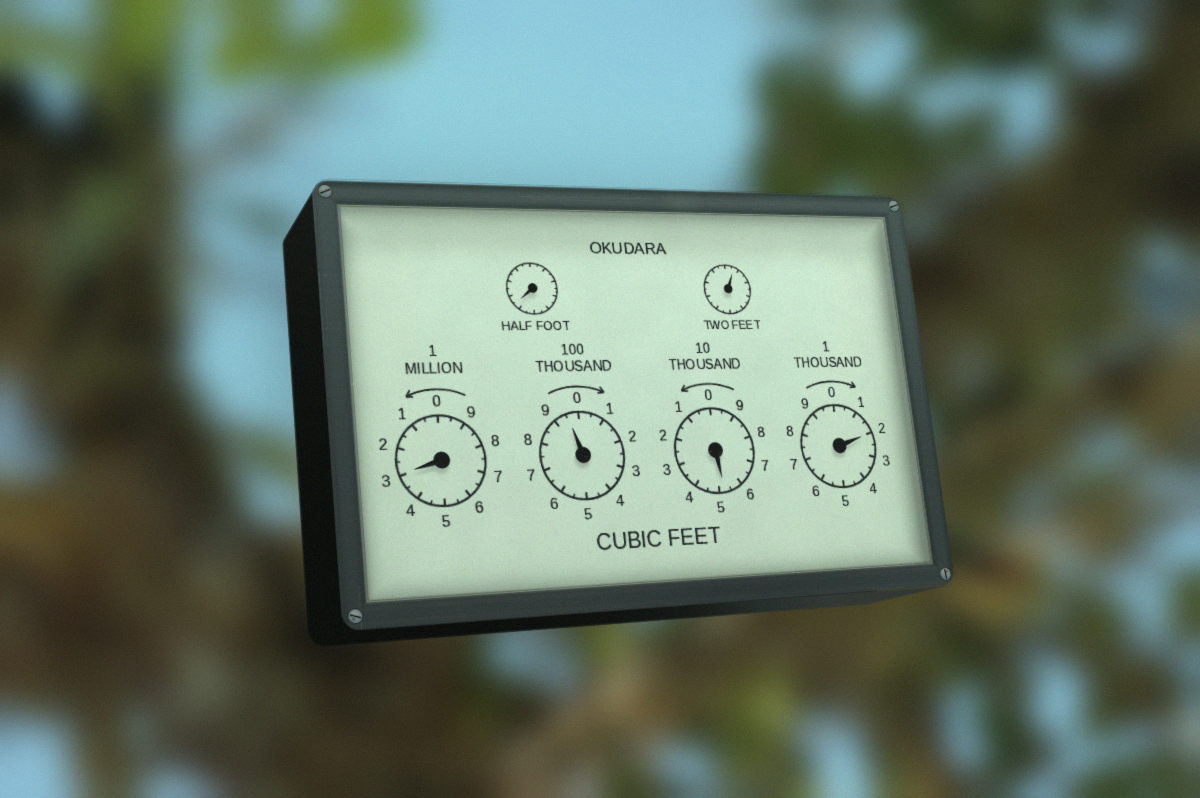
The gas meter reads ft³ 295200
